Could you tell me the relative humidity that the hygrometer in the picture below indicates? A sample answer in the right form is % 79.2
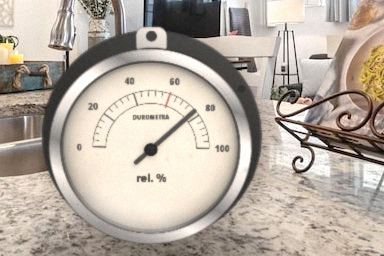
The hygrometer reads % 76
